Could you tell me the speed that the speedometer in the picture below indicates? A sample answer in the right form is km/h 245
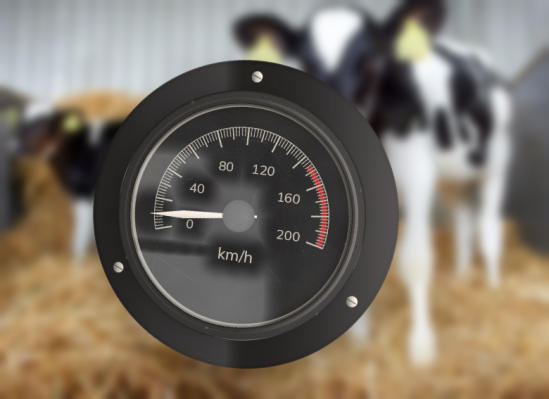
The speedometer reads km/h 10
